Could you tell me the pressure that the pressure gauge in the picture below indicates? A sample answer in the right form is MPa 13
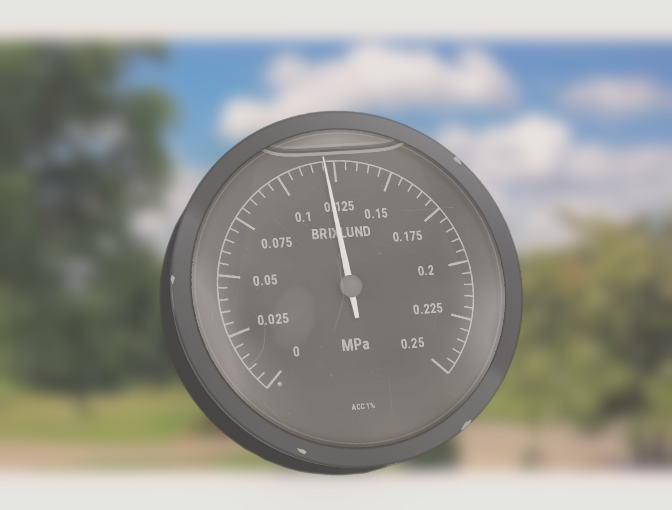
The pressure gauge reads MPa 0.12
